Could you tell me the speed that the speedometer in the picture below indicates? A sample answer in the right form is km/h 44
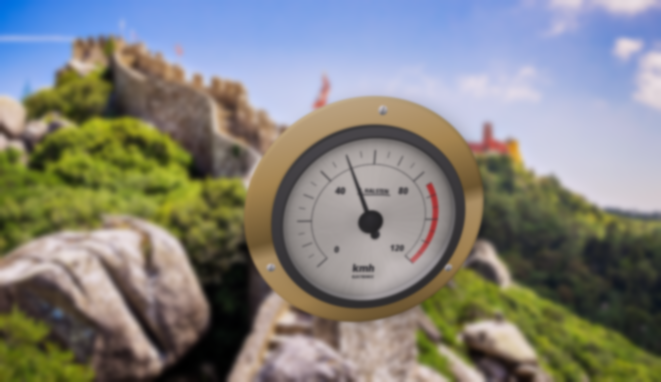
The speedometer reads km/h 50
